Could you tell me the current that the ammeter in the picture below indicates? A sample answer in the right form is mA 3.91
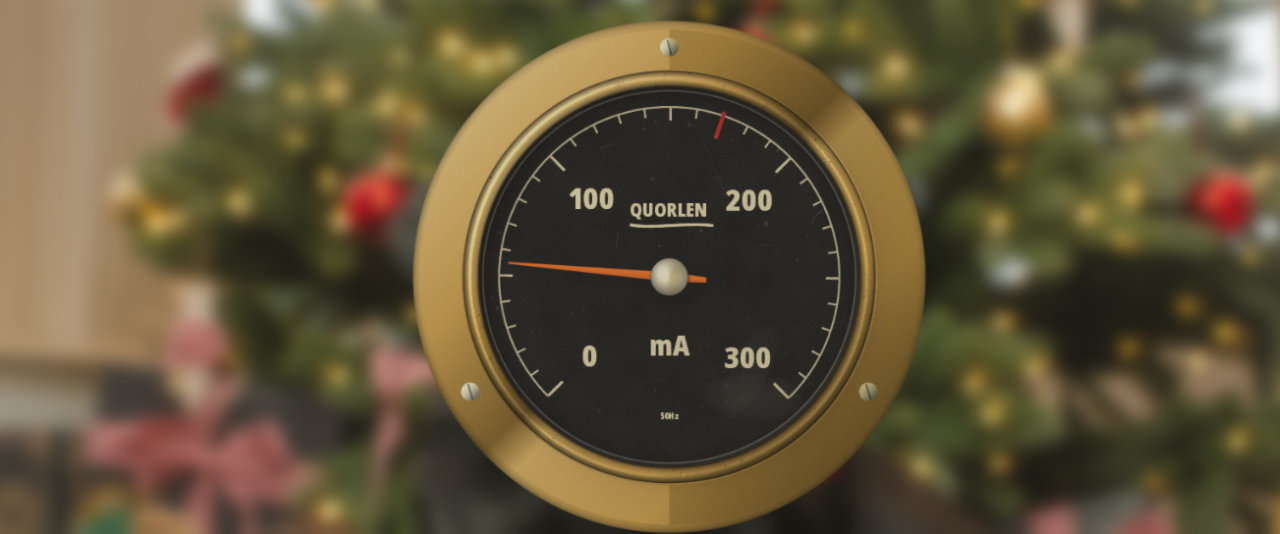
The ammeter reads mA 55
